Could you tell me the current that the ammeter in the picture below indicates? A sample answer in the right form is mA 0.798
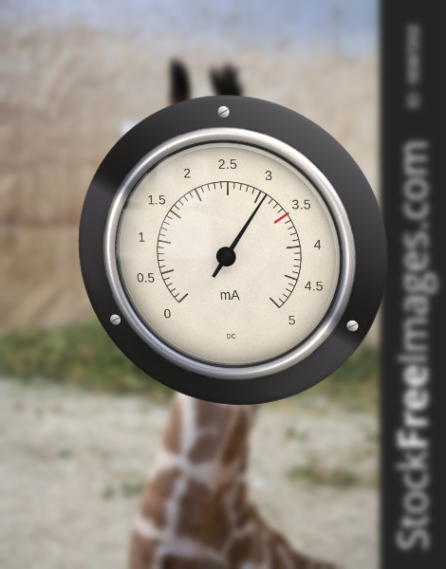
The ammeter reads mA 3.1
